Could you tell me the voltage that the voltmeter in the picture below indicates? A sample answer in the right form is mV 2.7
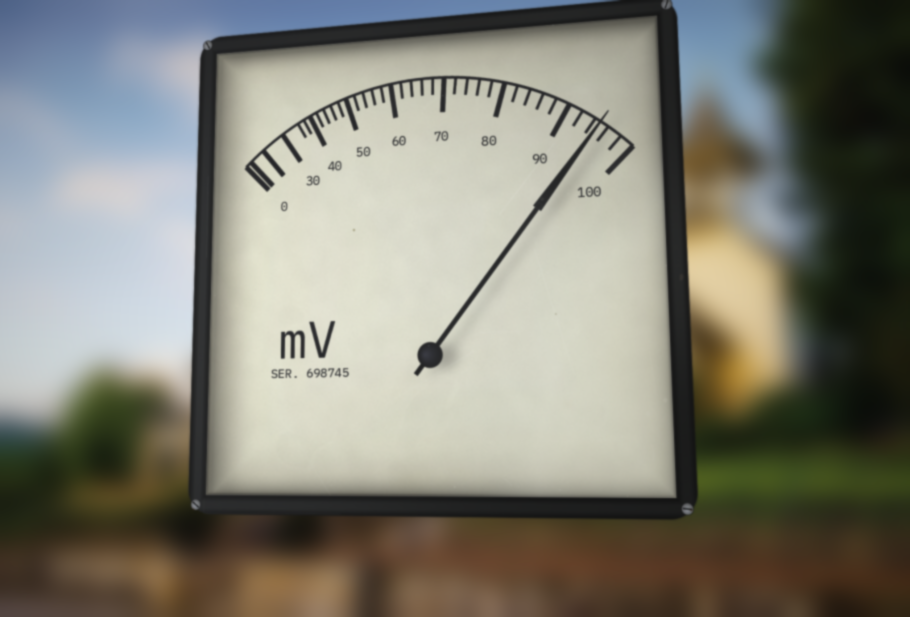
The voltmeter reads mV 95
